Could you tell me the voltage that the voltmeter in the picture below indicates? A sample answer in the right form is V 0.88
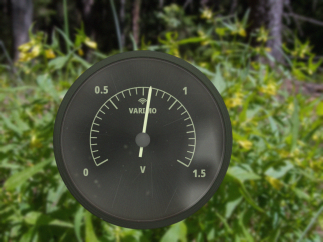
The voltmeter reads V 0.8
